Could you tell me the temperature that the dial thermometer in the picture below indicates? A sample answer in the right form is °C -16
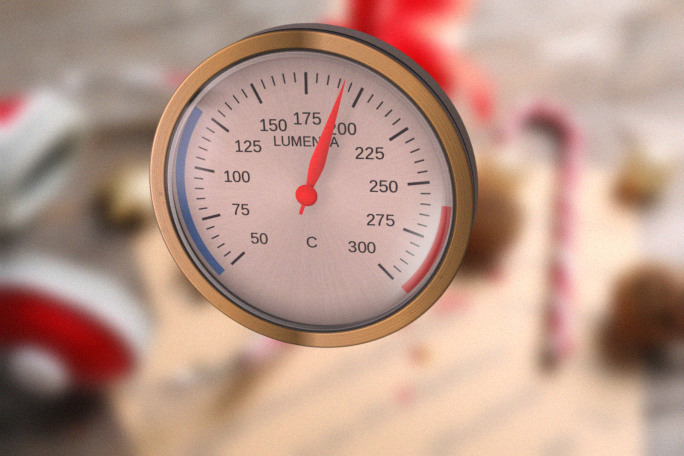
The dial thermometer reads °C 192.5
